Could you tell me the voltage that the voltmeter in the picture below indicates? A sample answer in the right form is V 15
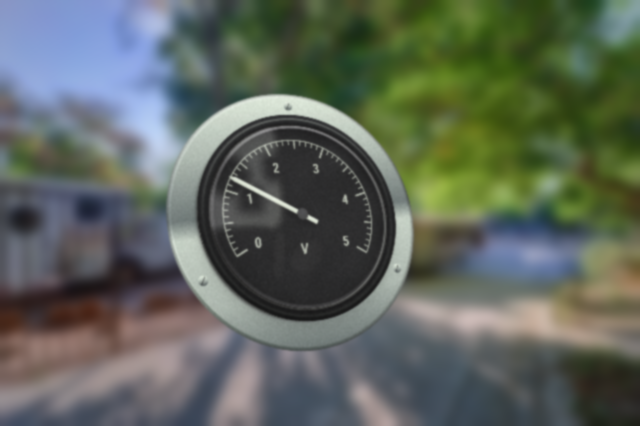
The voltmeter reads V 1.2
